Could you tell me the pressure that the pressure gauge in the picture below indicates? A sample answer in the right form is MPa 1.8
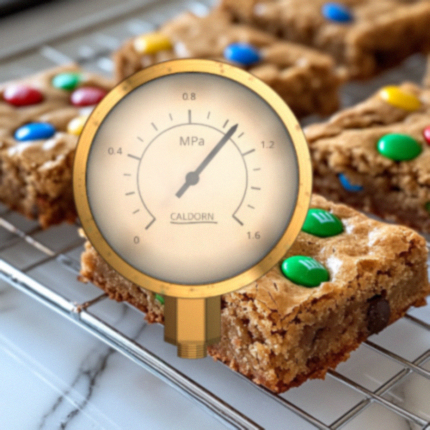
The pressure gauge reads MPa 1.05
